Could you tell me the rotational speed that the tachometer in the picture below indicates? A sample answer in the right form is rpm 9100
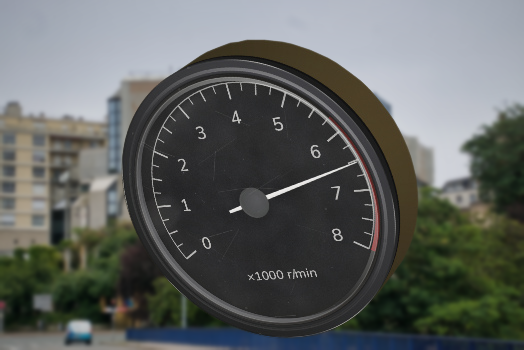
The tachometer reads rpm 6500
